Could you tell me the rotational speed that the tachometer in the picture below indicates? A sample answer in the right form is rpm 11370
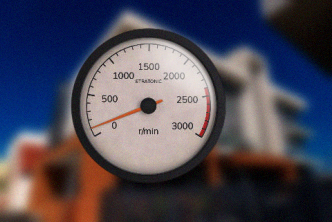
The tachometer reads rpm 100
